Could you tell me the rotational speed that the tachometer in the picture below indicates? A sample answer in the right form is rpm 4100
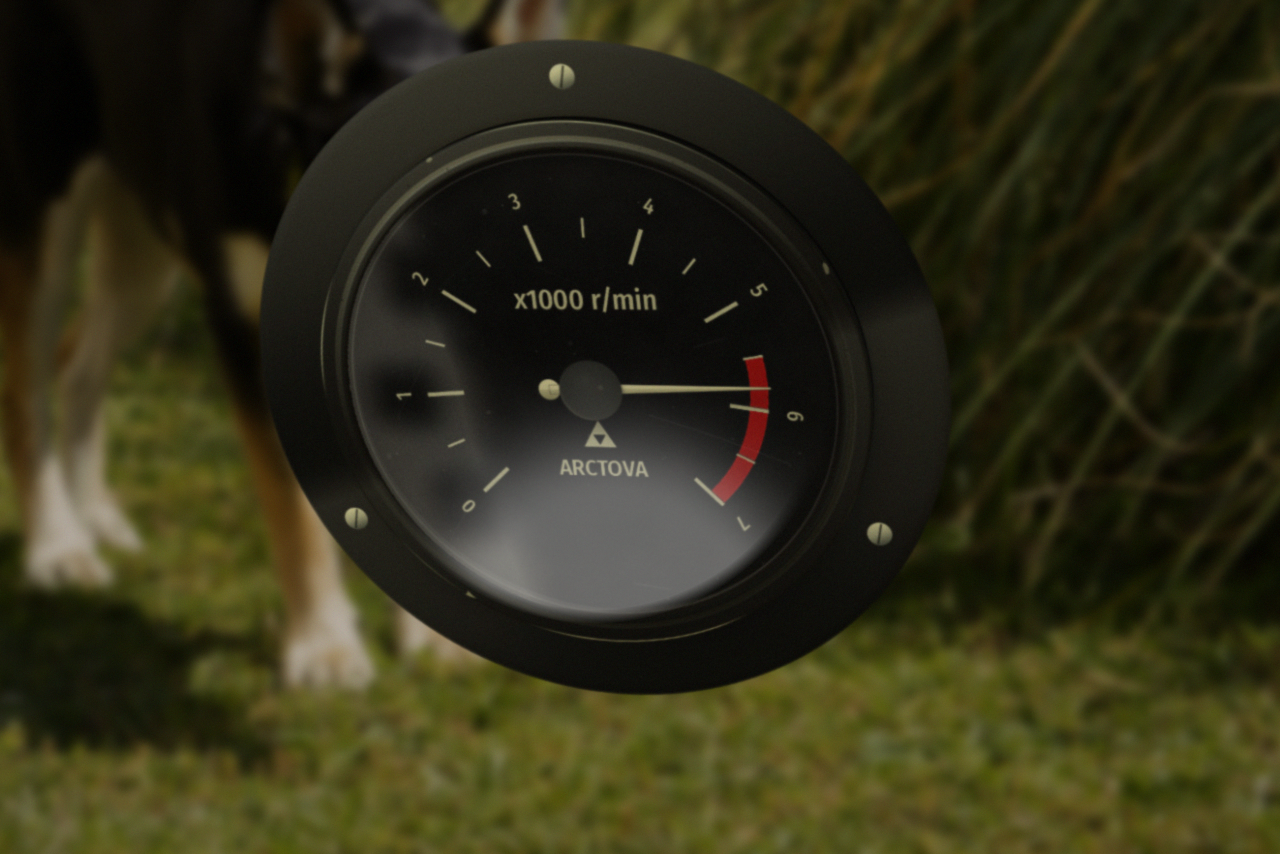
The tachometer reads rpm 5750
